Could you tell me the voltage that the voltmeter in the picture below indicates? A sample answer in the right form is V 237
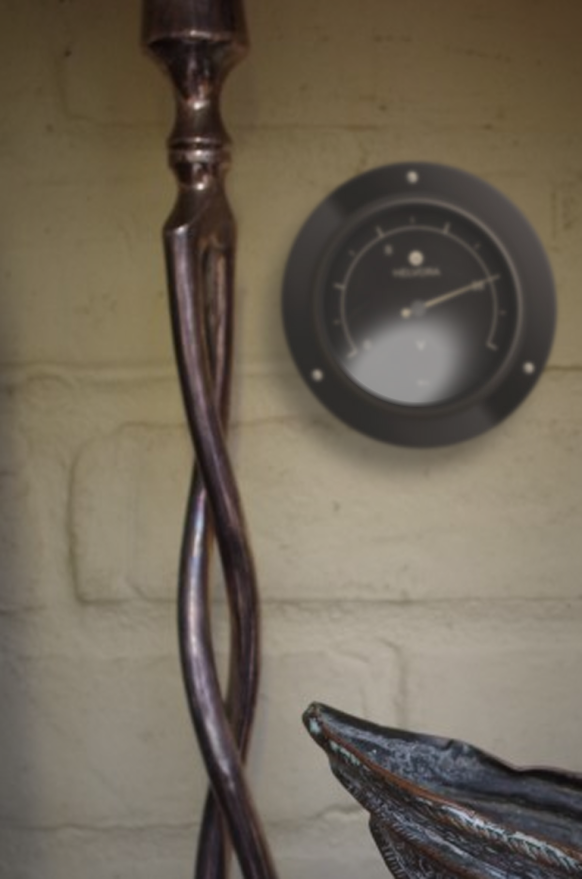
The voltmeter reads V 16
